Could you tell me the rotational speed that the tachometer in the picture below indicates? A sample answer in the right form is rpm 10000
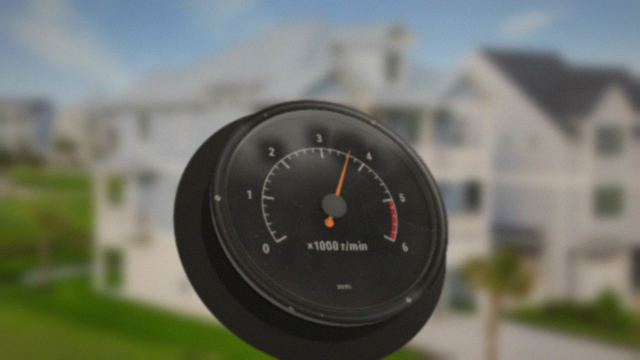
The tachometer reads rpm 3600
